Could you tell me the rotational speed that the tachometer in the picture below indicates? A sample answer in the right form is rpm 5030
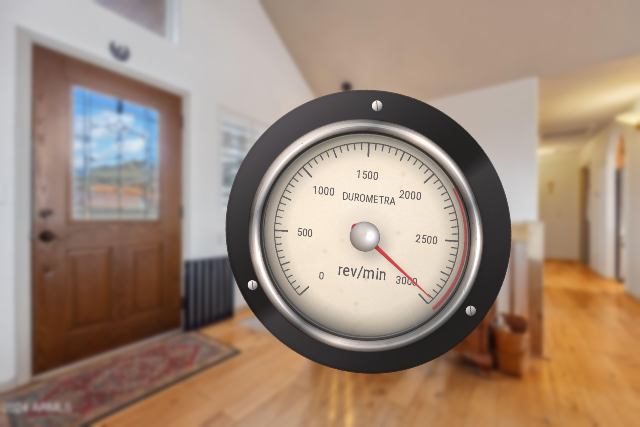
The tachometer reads rpm 2950
